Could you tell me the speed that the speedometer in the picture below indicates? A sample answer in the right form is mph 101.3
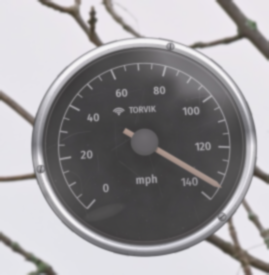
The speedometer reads mph 135
